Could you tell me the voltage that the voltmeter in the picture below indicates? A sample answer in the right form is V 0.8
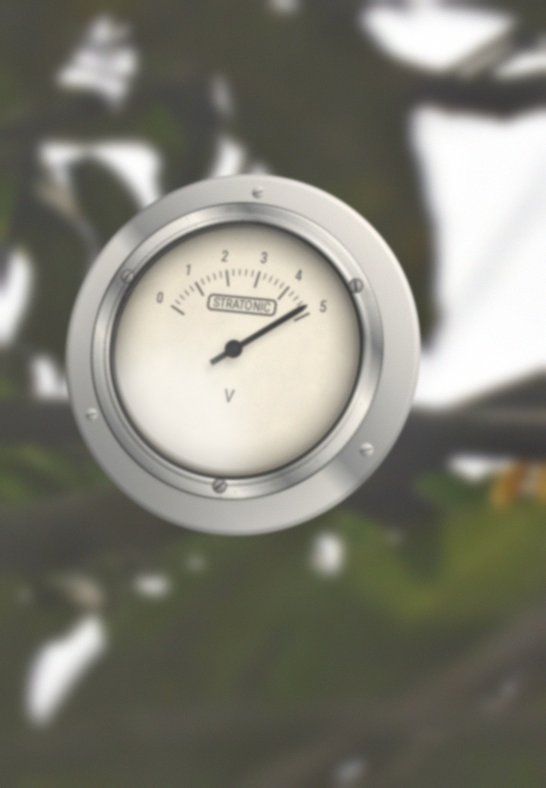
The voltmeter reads V 4.8
